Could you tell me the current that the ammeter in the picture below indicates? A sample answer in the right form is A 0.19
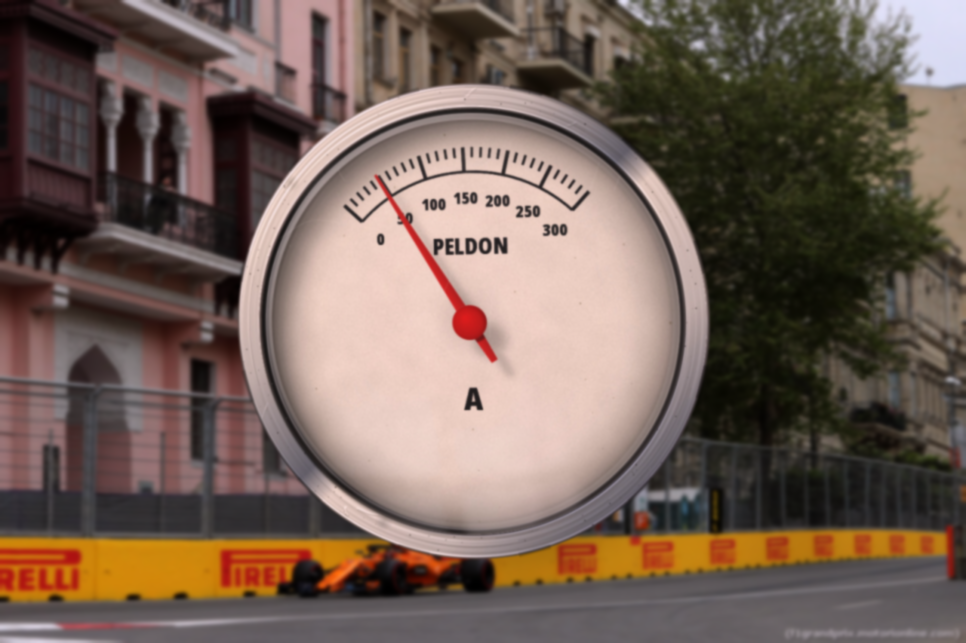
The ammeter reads A 50
